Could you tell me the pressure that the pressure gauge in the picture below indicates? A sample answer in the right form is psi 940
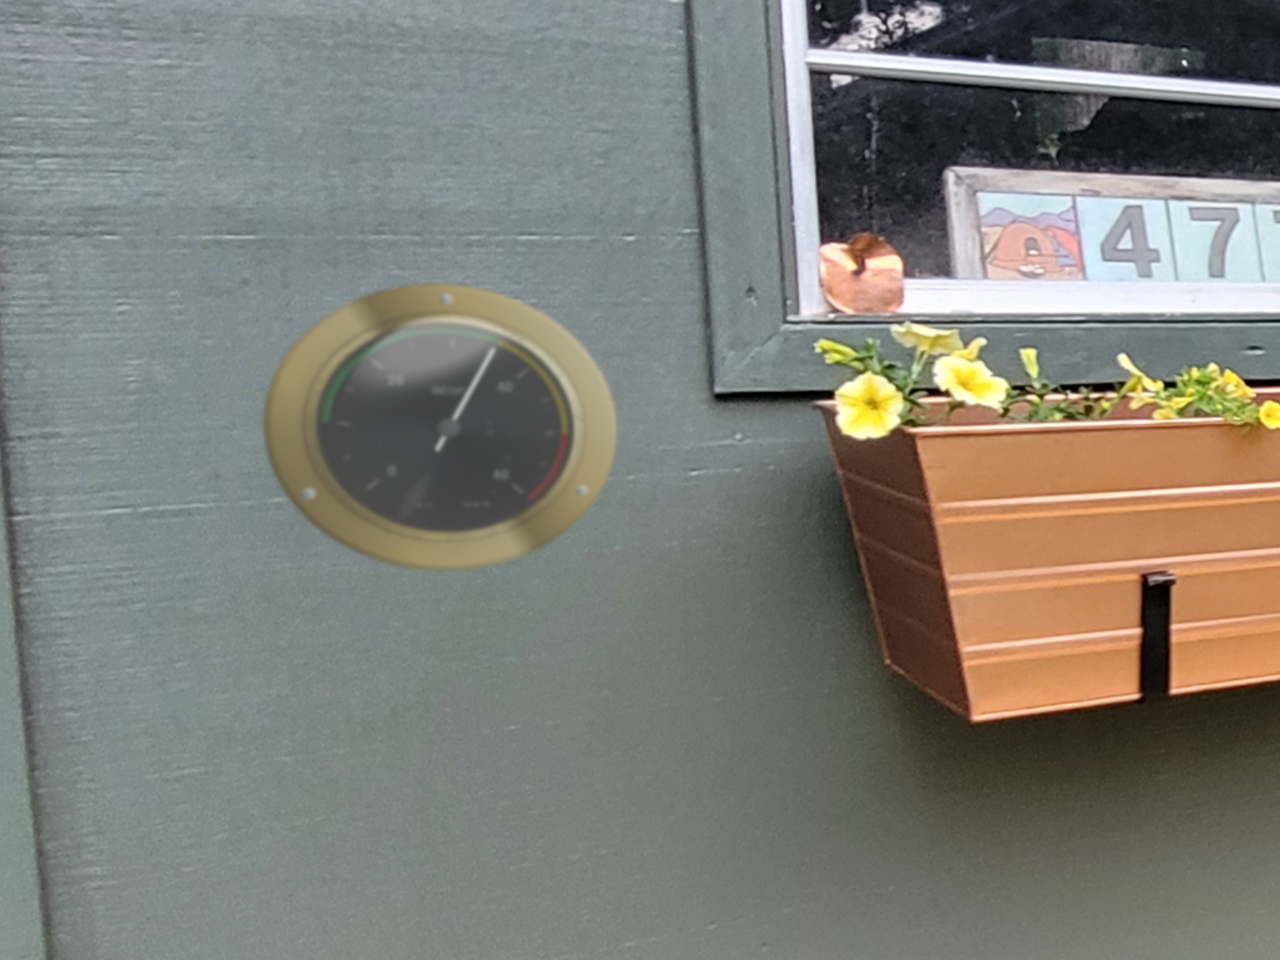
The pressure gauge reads psi 35
